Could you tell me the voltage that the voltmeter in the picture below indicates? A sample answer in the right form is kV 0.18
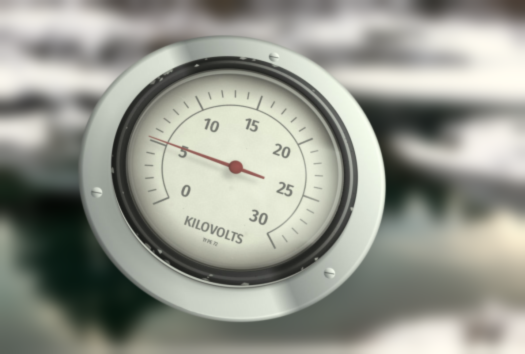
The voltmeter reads kV 5
